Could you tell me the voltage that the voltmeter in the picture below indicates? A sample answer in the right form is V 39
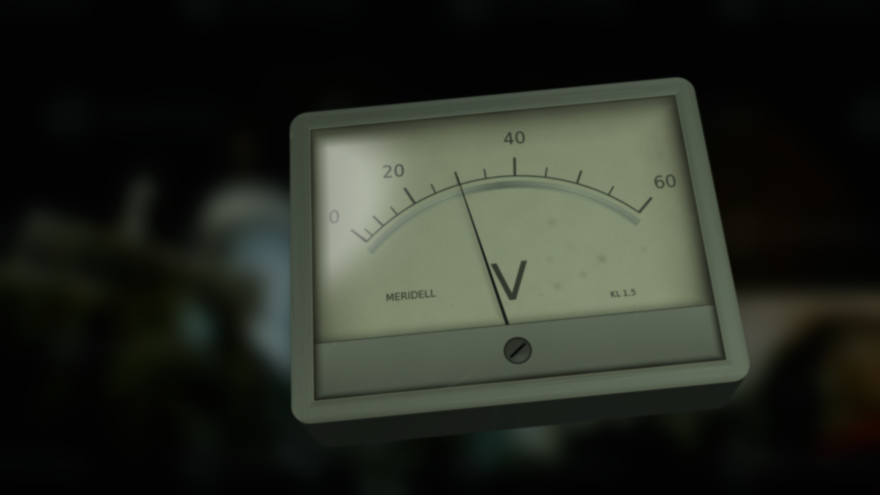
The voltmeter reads V 30
